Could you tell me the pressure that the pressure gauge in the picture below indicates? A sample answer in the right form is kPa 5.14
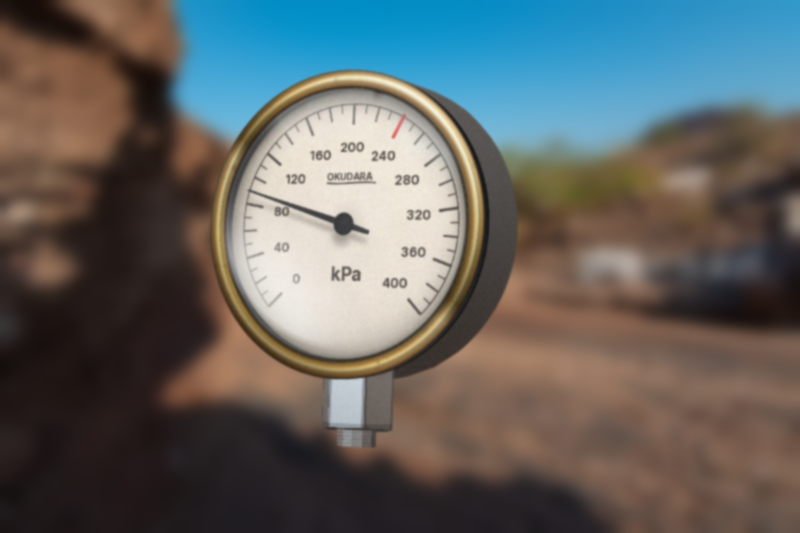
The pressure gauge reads kPa 90
